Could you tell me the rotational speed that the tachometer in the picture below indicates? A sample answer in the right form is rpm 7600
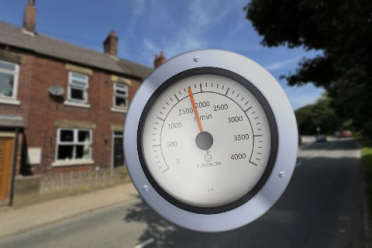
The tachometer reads rpm 1800
